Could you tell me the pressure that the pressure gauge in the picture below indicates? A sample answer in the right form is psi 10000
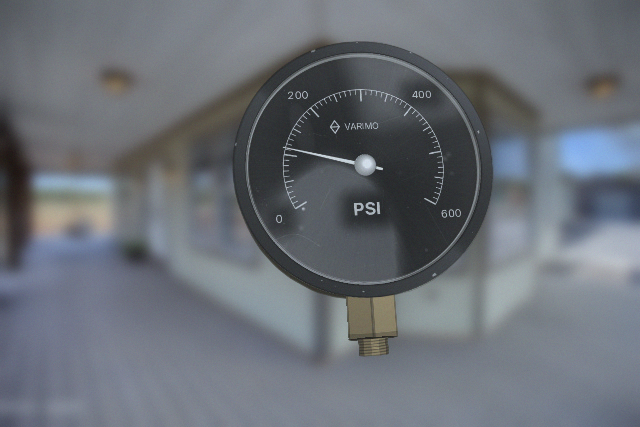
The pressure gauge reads psi 110
